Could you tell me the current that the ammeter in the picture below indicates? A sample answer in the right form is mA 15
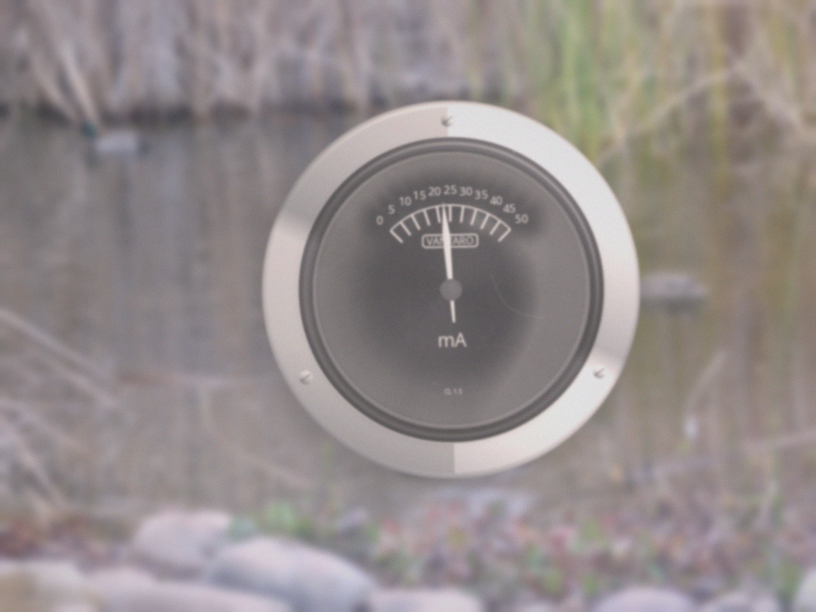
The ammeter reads mA 22.5
